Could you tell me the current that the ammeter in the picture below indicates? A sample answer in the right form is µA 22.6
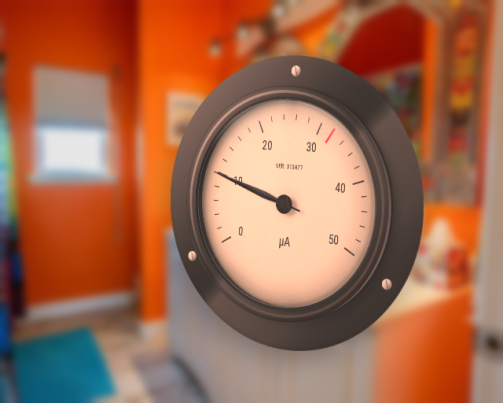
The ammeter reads µA 10
